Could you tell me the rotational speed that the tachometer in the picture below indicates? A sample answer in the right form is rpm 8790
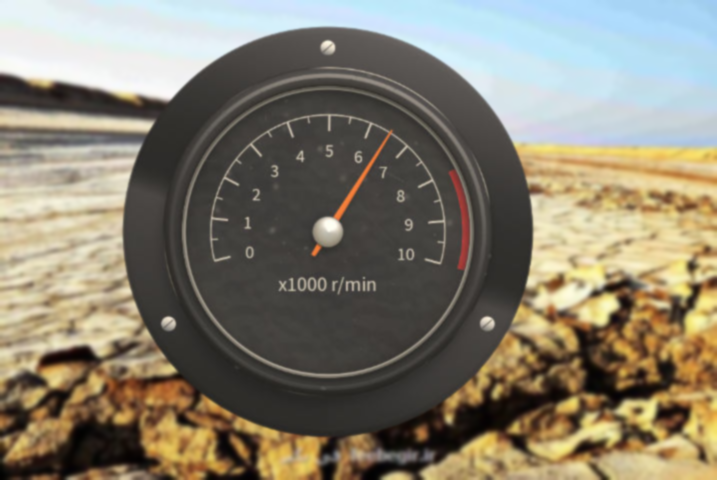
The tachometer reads rpm 6500
